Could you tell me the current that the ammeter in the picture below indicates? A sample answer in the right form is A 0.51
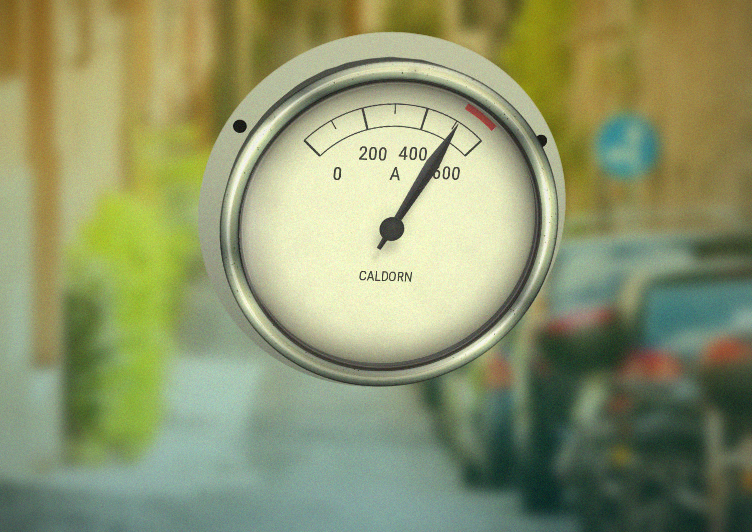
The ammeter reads A 500
